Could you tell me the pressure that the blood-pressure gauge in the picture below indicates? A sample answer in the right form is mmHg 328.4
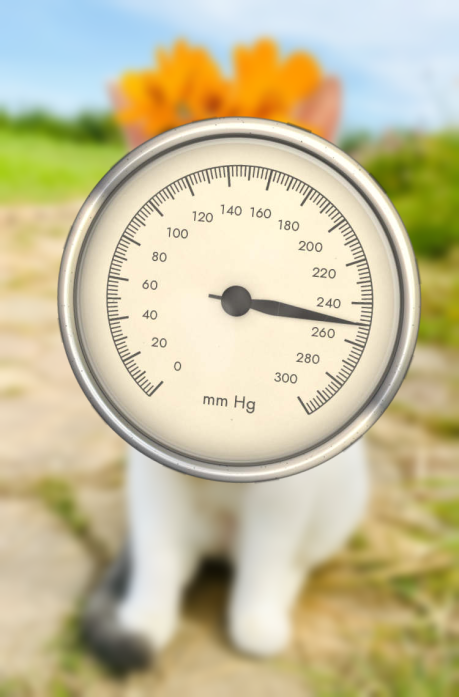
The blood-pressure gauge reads mmHg 250
